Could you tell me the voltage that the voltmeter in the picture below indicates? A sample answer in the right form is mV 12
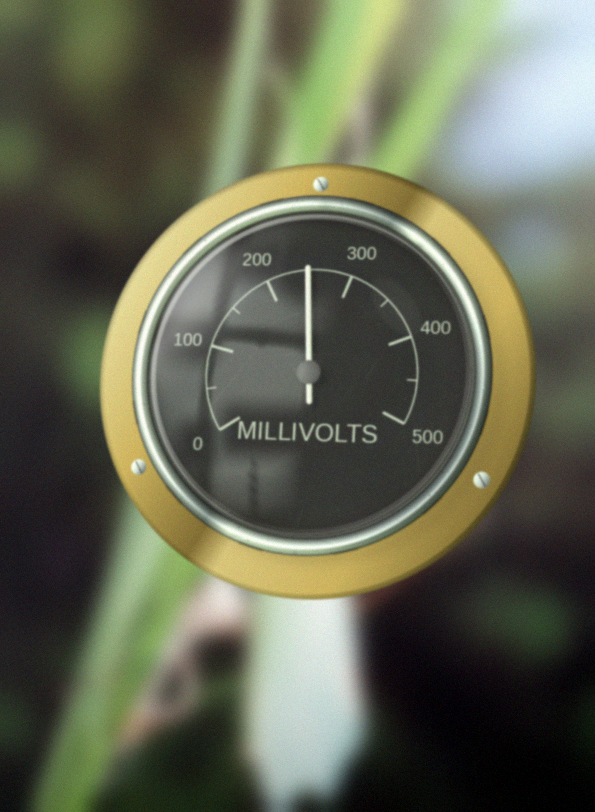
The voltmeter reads mV 250
